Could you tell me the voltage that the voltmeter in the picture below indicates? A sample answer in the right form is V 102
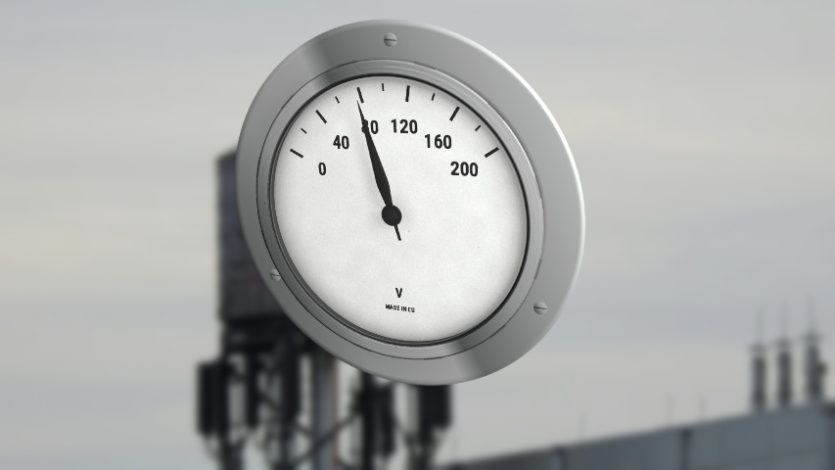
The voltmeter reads V 80
